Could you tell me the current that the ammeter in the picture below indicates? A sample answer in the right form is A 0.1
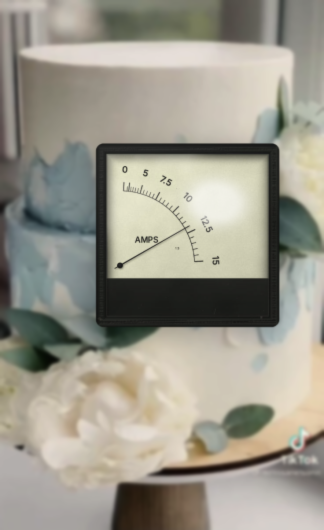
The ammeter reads A 12
